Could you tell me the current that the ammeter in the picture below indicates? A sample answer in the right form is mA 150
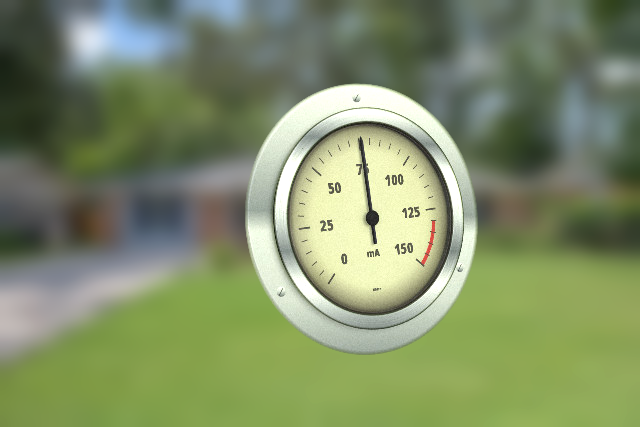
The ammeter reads mA 75
